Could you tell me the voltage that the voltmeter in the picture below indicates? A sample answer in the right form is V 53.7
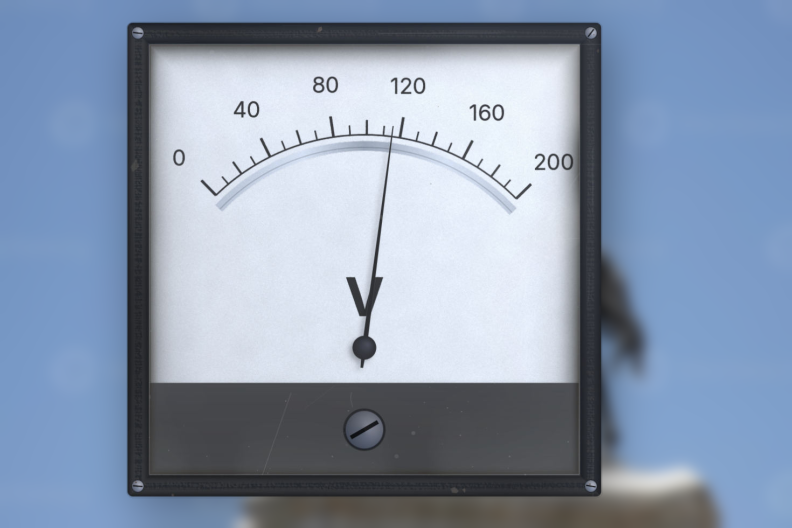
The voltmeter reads V 115
